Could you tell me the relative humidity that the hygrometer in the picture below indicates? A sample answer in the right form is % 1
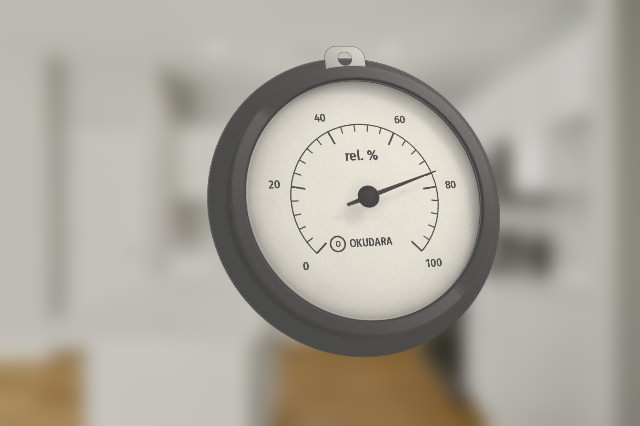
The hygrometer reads % 76
